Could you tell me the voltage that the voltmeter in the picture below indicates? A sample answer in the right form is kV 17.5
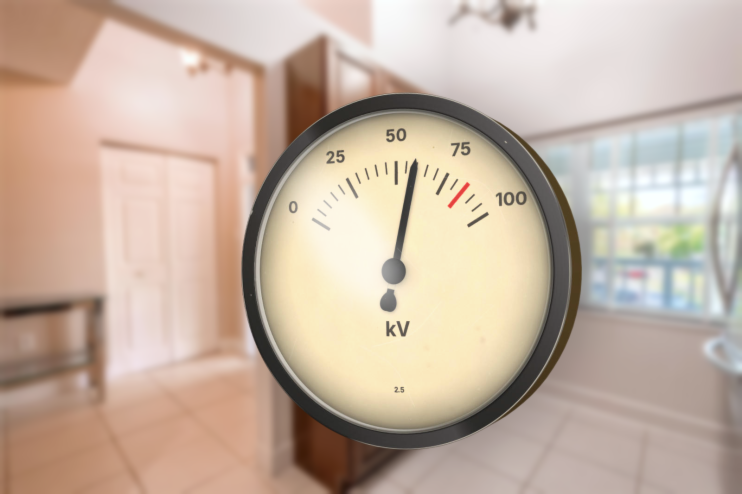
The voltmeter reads kV 60
